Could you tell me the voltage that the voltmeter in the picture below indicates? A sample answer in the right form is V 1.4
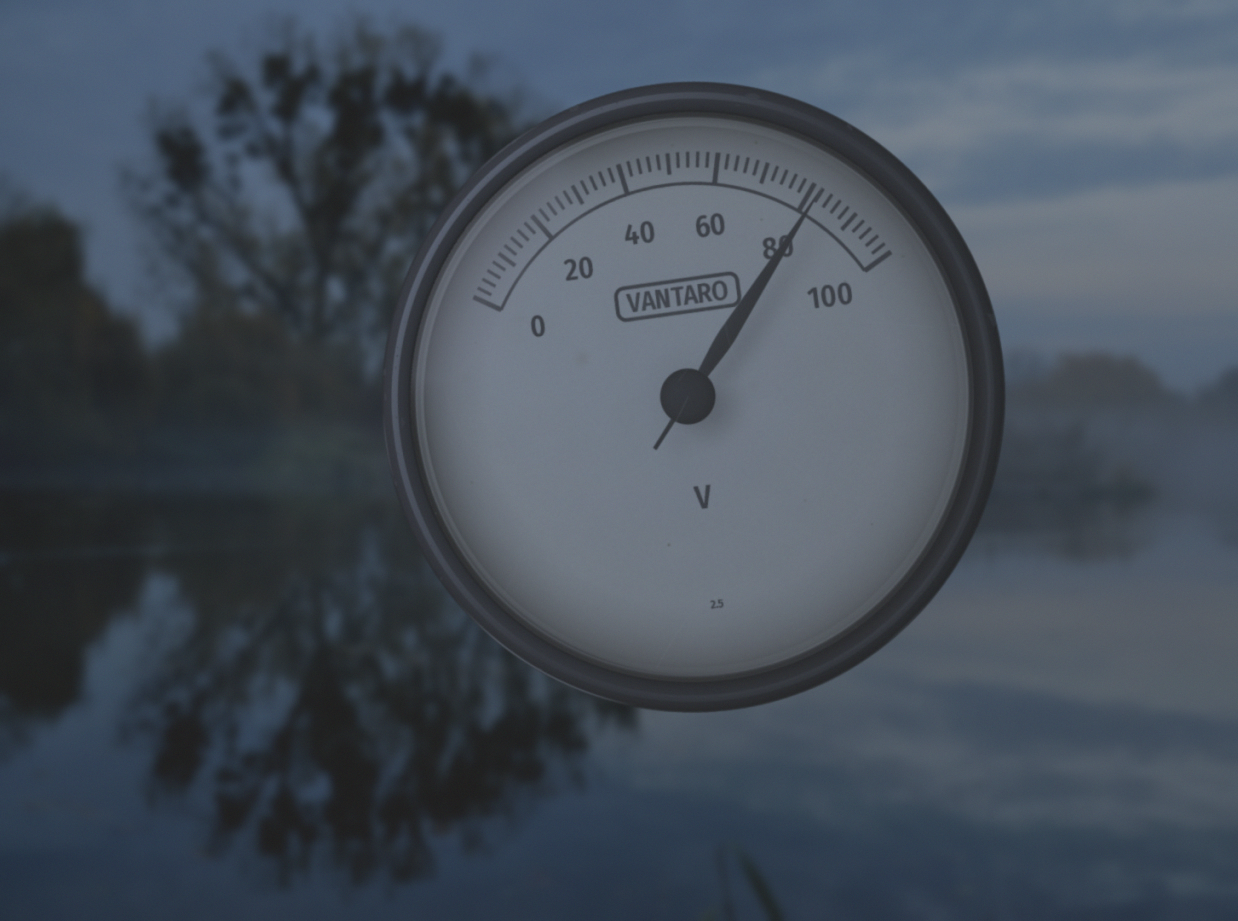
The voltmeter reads V 82
